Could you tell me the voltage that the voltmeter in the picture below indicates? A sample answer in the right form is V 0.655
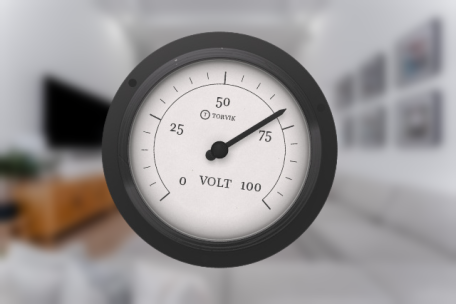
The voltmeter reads V 70
